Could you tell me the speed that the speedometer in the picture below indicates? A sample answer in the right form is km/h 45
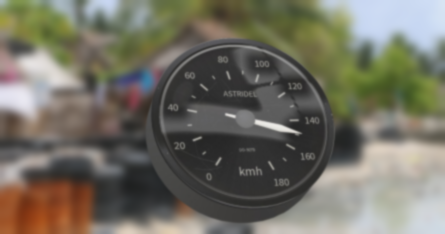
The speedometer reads km/h 150
